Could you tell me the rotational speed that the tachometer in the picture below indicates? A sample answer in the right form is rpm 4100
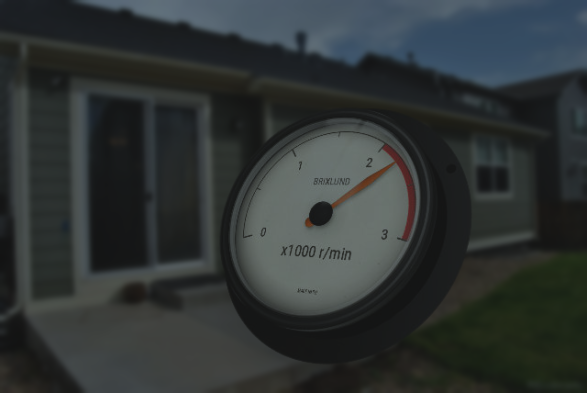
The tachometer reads rpm 2250
